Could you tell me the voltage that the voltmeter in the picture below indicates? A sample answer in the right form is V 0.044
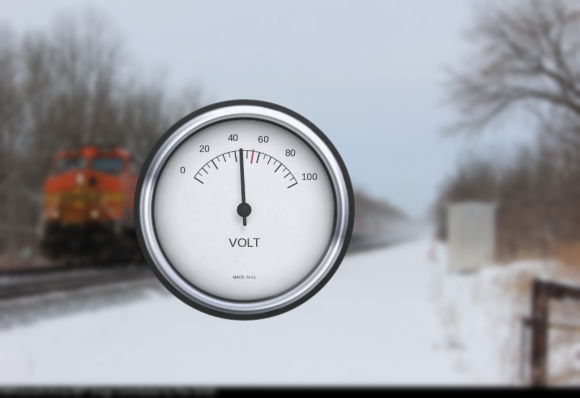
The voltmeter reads V 45
